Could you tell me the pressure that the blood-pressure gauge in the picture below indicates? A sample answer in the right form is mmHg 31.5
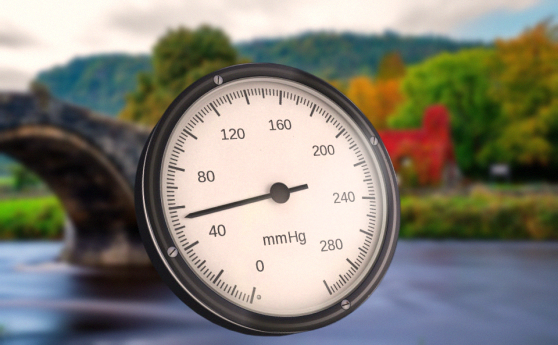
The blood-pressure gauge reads mmHg 54
